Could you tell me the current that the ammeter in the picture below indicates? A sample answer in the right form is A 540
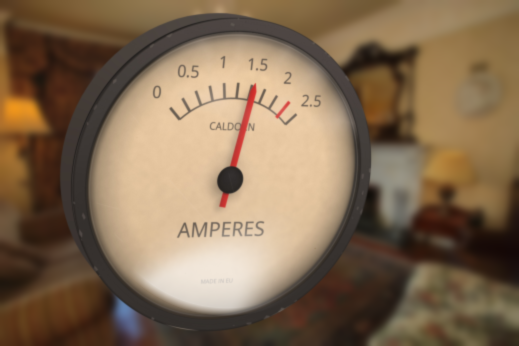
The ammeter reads A 1.5
